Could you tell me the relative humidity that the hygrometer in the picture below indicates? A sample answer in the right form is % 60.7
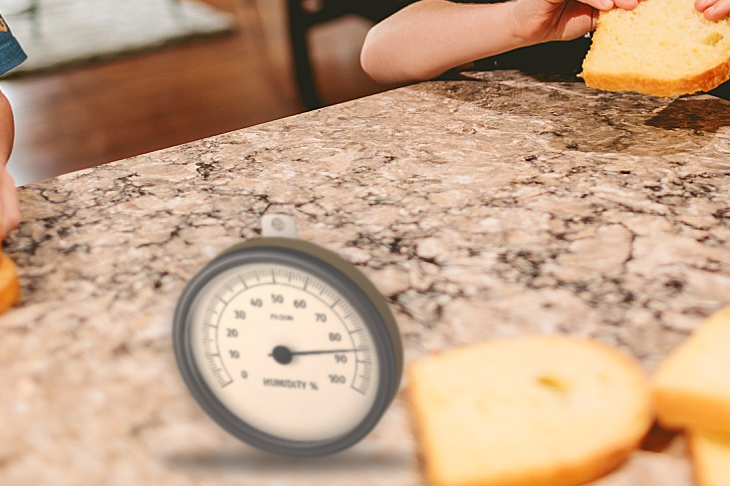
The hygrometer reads % 85
